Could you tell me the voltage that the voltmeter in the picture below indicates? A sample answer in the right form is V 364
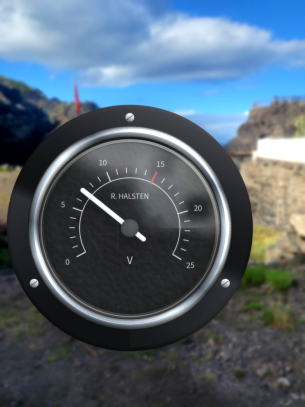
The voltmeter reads V 7
